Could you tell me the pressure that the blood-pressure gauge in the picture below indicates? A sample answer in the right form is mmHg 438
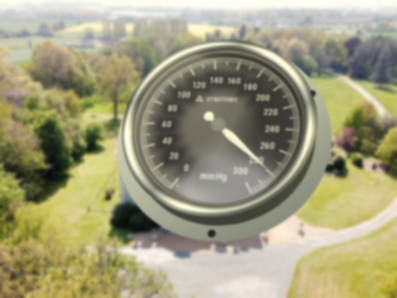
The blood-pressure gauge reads mmHg 280
